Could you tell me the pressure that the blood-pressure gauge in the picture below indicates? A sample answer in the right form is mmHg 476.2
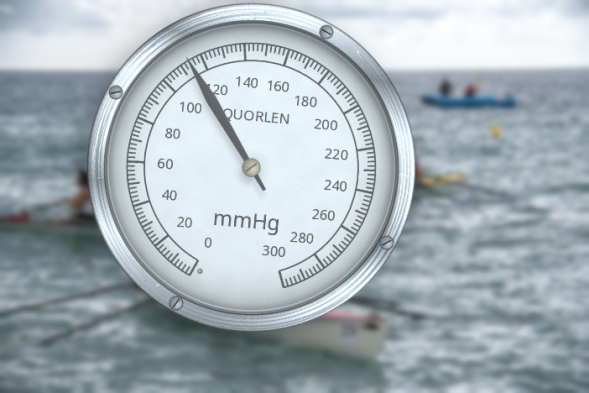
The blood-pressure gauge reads mmHg 114
